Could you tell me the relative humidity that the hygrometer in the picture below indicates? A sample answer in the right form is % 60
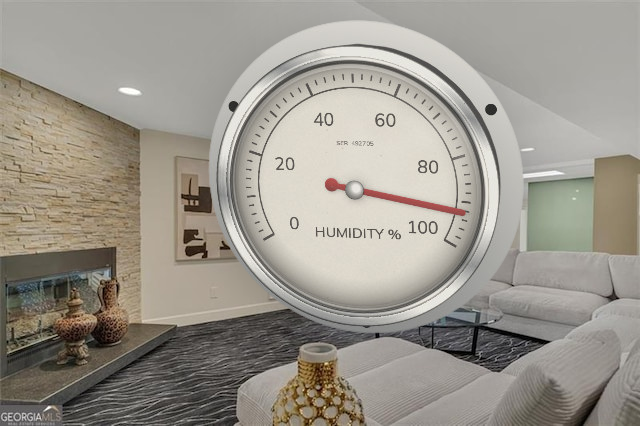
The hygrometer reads % 92
